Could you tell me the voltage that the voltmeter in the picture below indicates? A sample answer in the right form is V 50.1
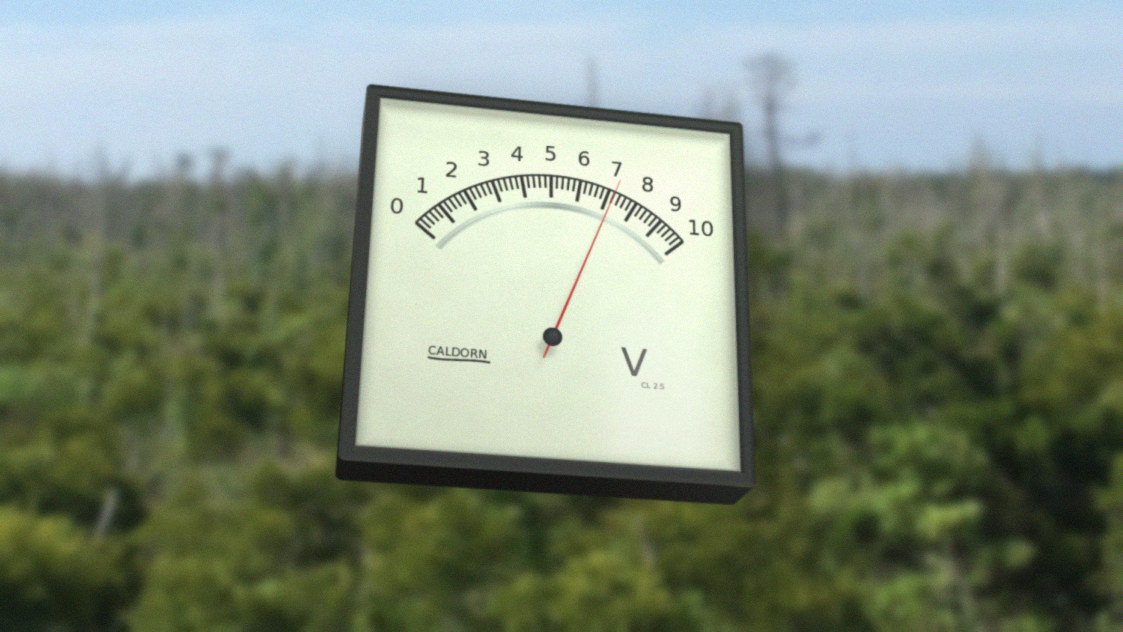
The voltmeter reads V 7.2
